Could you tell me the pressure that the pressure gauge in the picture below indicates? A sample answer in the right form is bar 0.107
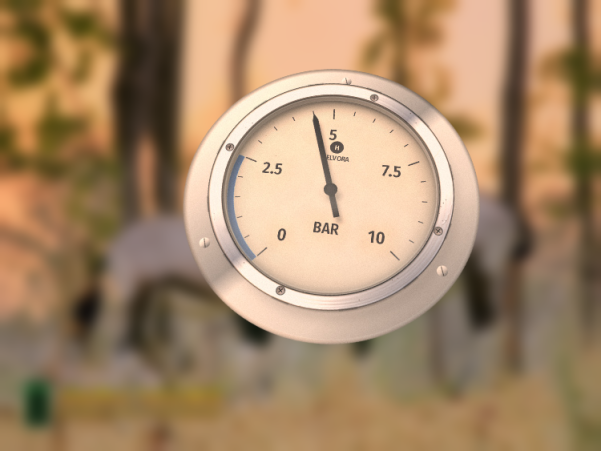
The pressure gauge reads bar 4.5
